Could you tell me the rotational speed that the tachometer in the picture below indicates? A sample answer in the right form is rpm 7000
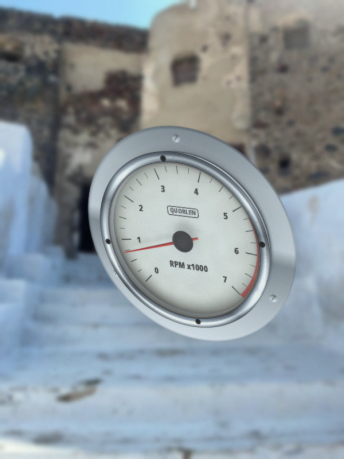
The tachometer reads rpm 750
